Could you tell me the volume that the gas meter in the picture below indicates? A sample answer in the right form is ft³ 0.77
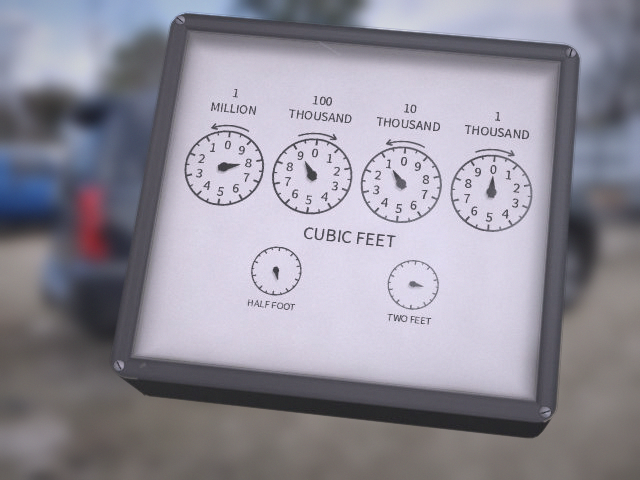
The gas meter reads ft³ 791000
